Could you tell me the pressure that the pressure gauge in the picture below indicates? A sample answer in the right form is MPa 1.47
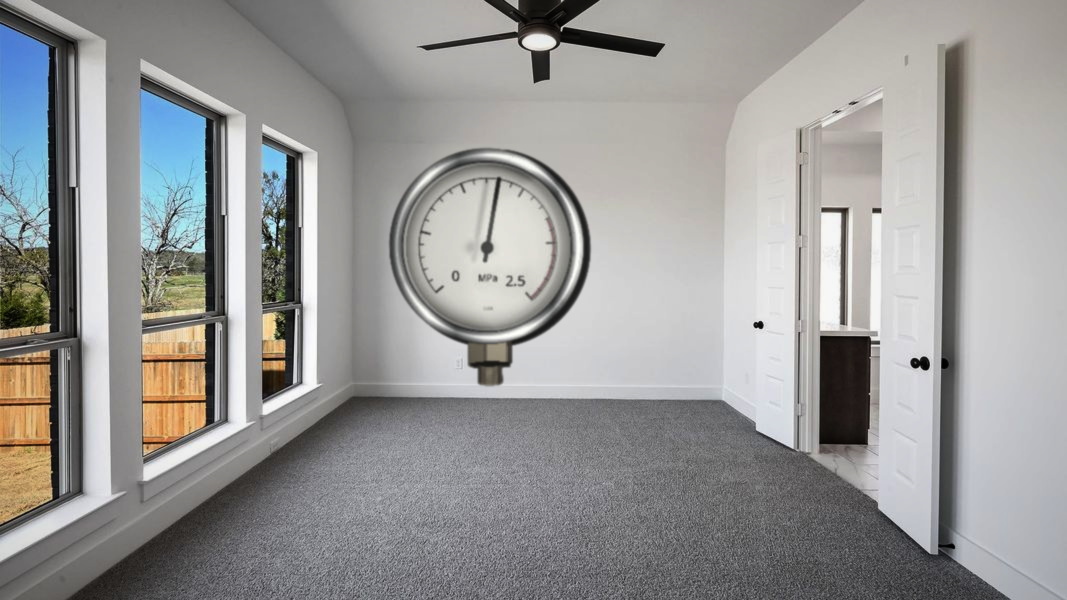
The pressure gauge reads MPa 1.3
